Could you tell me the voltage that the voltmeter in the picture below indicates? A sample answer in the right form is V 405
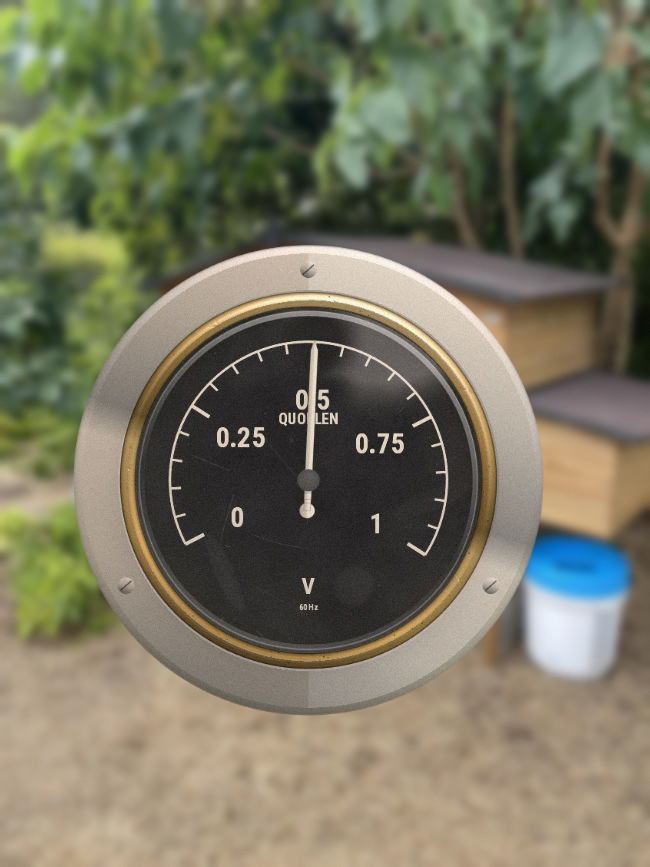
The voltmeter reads V 0.5
